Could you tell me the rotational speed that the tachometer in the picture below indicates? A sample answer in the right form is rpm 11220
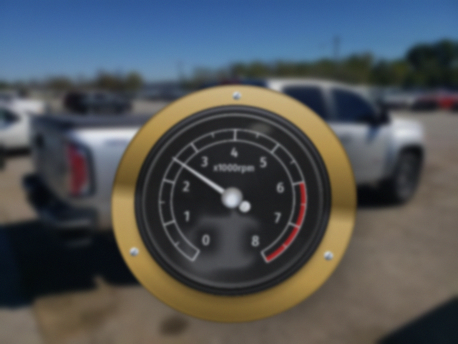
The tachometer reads rpm 2500
